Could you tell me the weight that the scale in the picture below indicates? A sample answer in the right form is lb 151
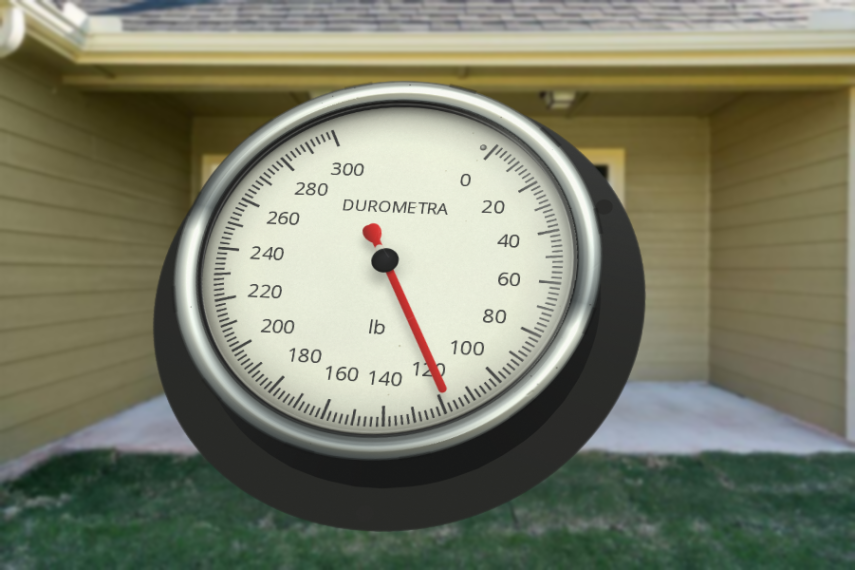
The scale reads lb 118
